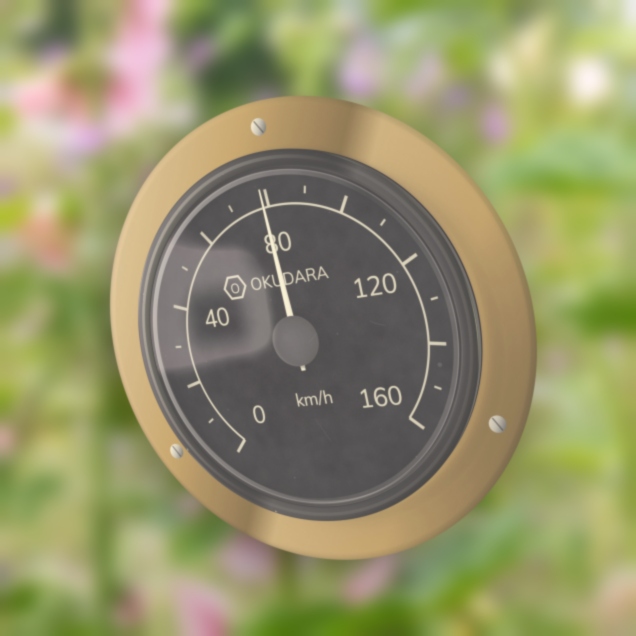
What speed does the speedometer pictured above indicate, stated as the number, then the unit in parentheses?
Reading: 80 (km/h)
